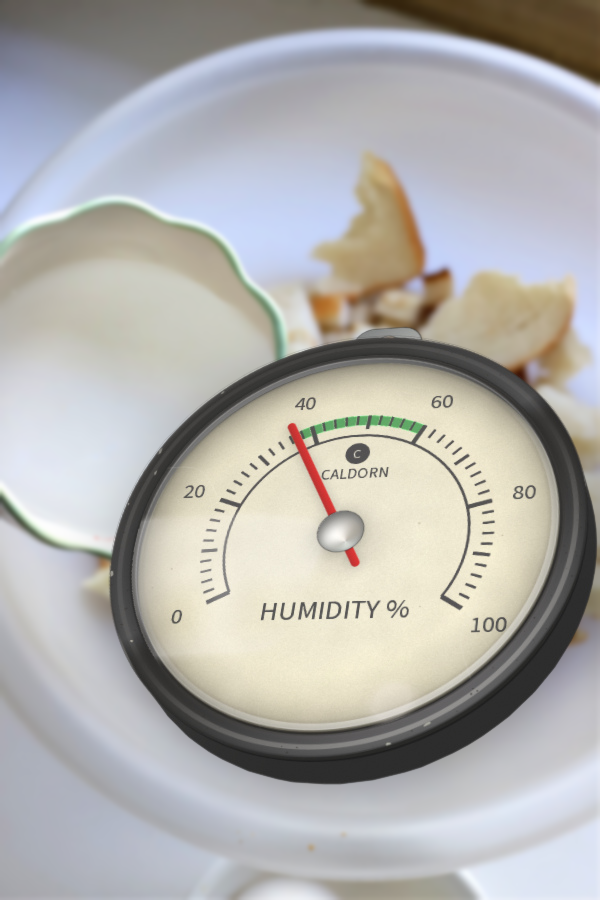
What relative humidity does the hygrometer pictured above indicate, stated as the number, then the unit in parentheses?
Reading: 37 (%)
